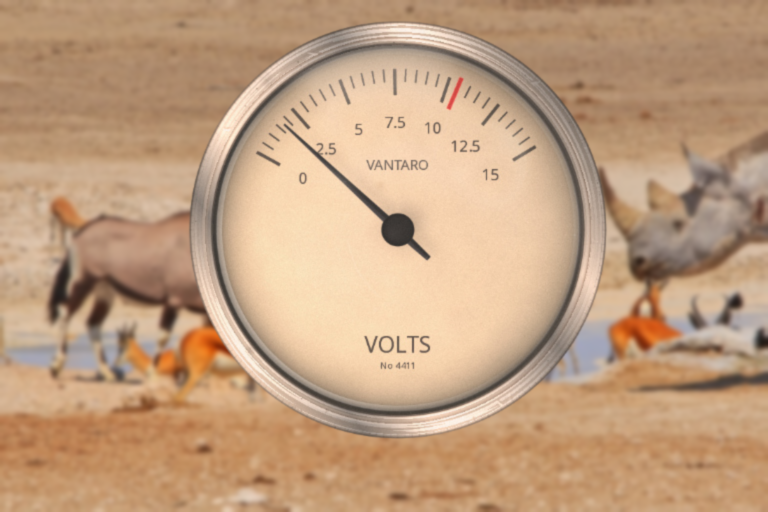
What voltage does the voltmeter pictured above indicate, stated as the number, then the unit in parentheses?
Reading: 1.75 (V)
